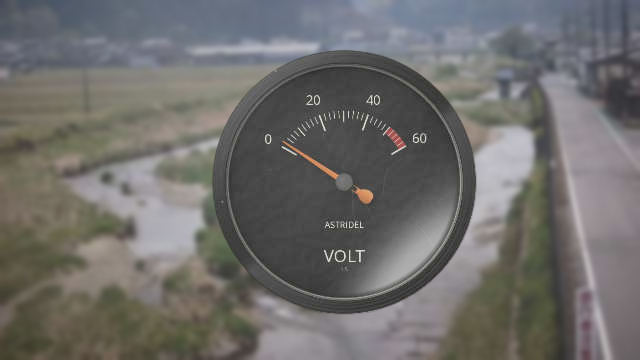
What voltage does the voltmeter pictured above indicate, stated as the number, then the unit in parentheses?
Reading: 2 (V)
